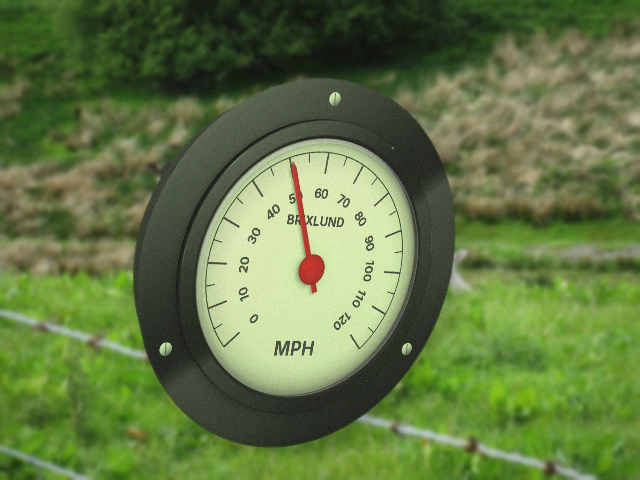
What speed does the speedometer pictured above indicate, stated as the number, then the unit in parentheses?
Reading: 50 (mph)
